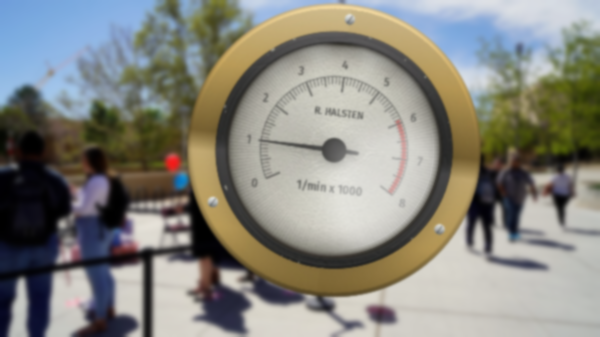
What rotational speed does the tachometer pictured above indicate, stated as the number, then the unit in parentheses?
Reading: 1000 (rpm)
